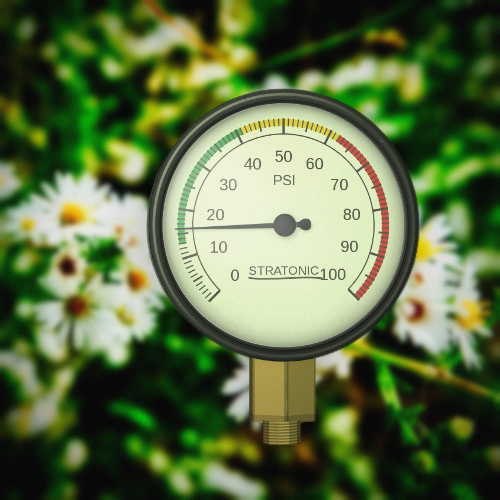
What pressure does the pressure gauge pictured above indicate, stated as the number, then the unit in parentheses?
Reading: 16 (psi)
